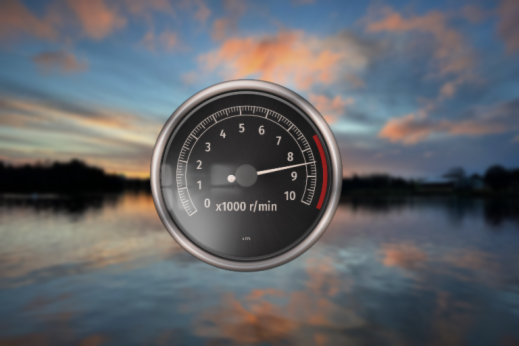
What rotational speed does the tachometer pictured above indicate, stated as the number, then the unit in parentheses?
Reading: 8500 (rpm)
